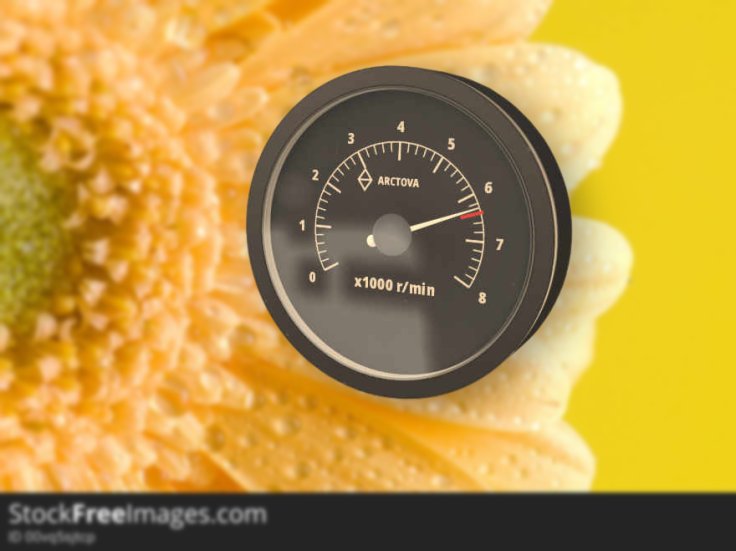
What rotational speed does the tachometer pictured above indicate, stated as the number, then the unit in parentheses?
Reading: 6300 (rpm)
